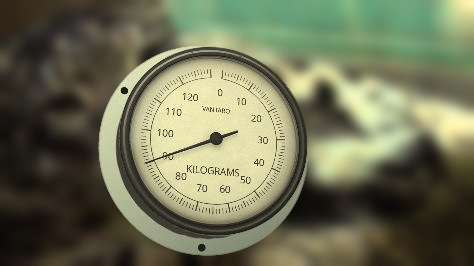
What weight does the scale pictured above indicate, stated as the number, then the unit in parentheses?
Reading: 90 (kg)
